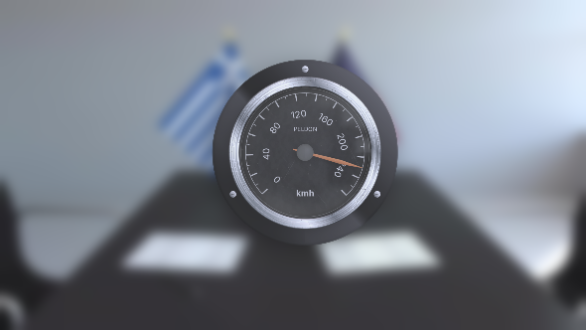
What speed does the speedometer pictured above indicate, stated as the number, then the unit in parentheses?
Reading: 230 (km/h)
